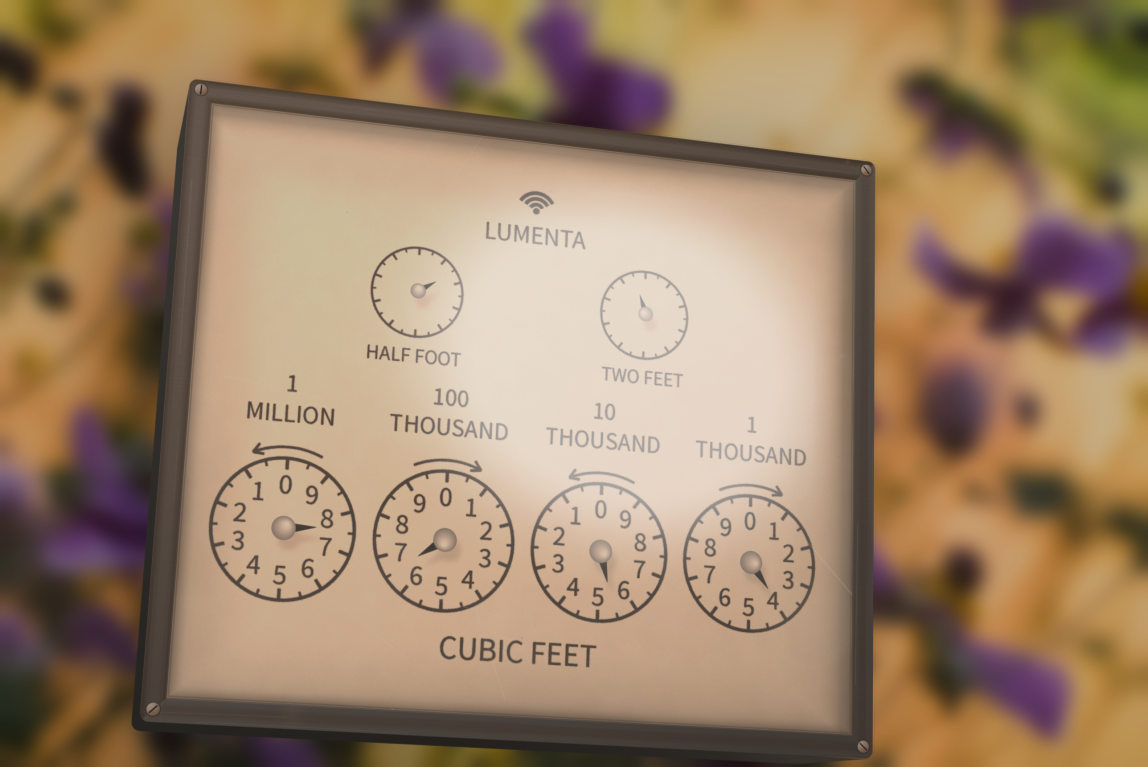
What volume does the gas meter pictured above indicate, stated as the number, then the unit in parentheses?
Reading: 765400 (ft³)
